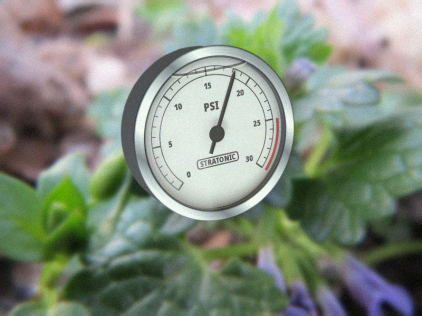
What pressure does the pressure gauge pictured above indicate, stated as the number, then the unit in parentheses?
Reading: 18 (psi)
